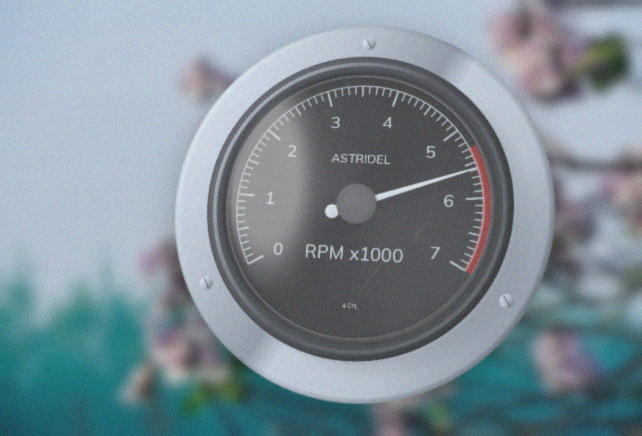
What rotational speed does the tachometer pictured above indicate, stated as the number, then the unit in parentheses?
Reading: 5600 (rpm)
